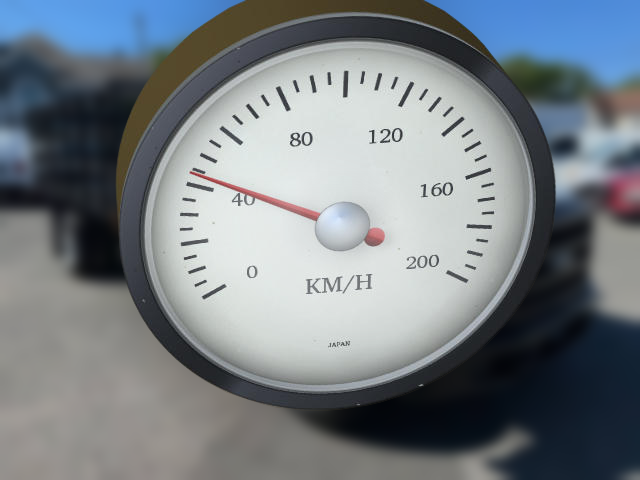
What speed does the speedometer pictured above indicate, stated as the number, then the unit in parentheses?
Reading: 45 (km/h)
